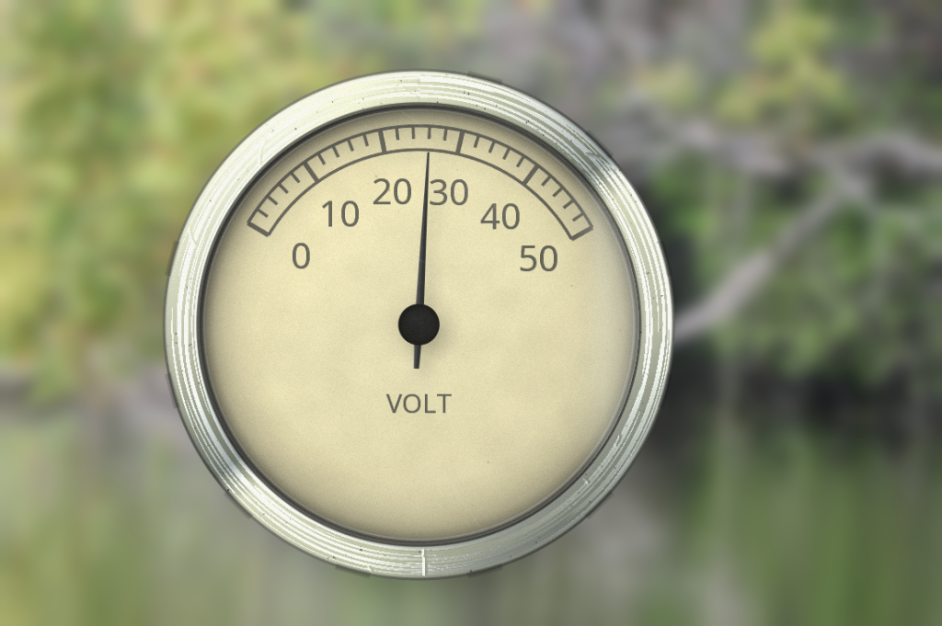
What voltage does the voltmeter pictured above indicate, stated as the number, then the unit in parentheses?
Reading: 26 (V)
